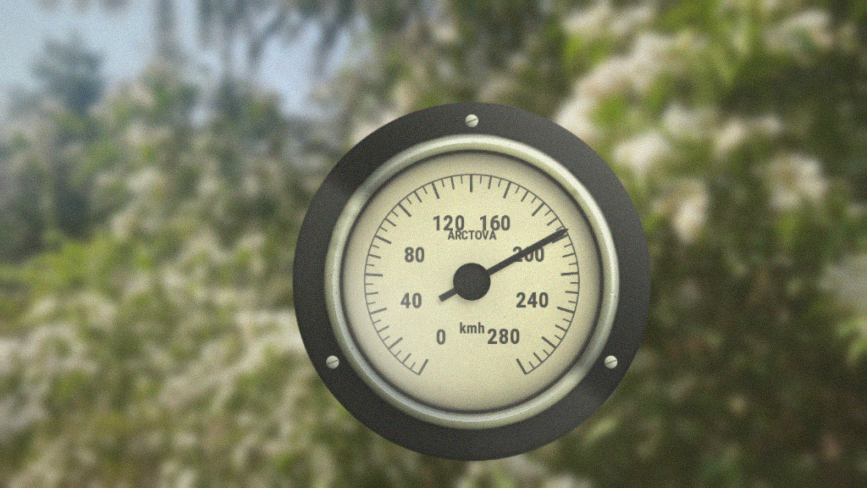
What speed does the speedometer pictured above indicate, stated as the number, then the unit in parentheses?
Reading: 197.5 (km/h)
